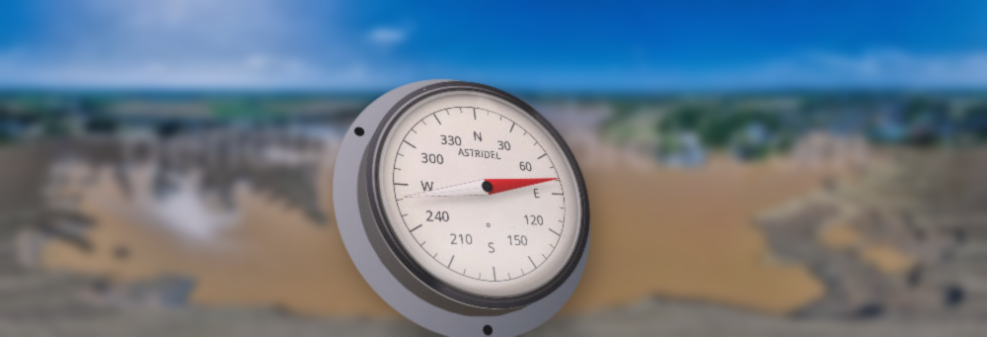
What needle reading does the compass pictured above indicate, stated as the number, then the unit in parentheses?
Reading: 80 (°)
